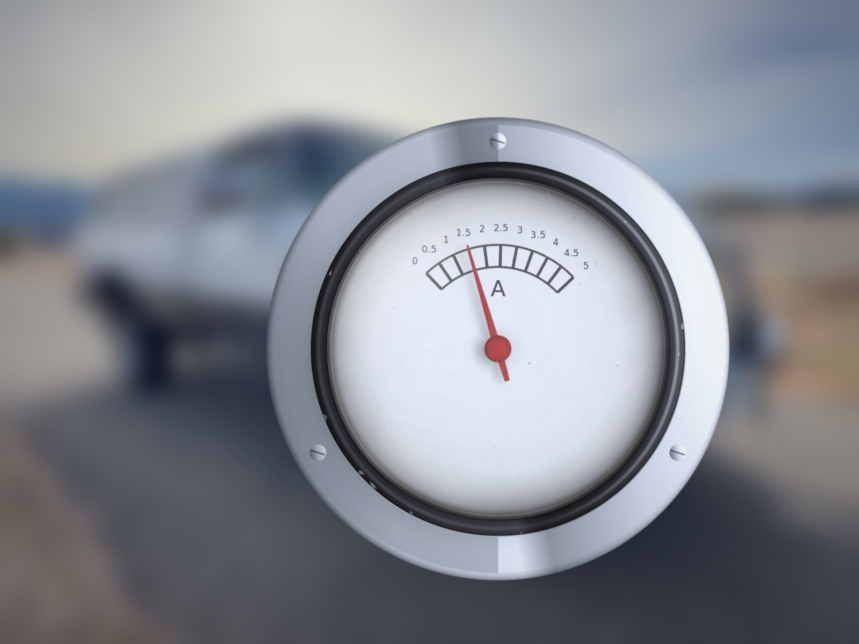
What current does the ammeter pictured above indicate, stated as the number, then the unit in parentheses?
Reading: 1.5 (A)
